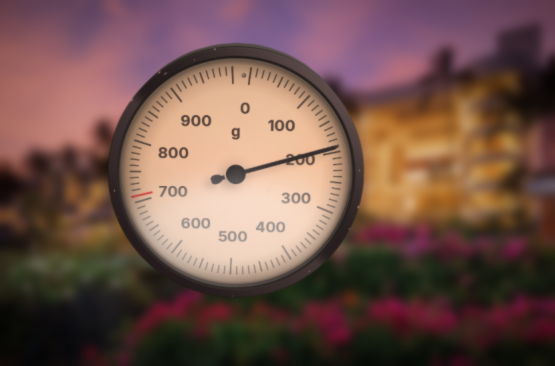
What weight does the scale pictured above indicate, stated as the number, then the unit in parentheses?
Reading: 190 (g)
